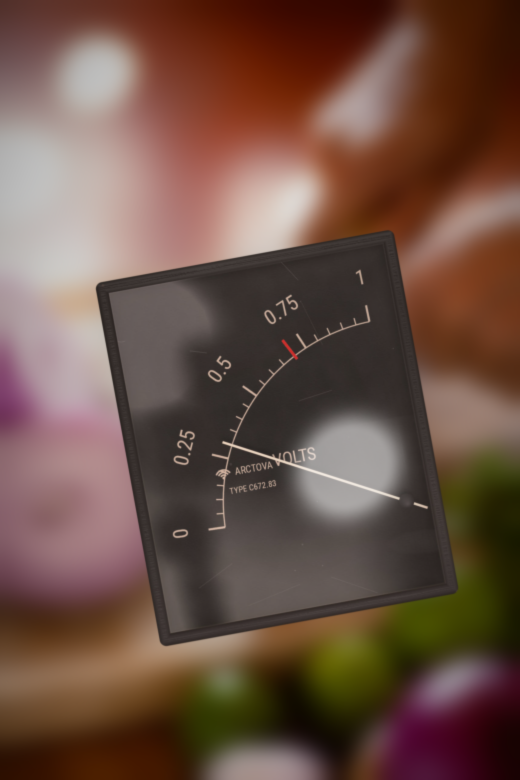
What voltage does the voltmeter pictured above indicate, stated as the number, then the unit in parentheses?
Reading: 0.3 (V)
